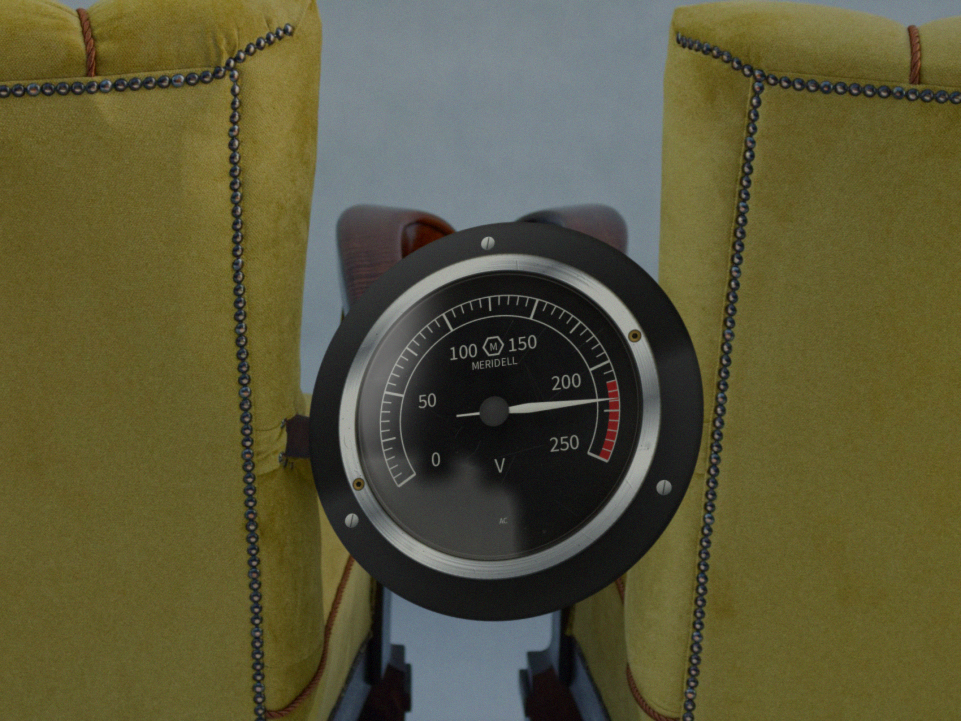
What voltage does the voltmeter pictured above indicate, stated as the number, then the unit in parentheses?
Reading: 220 (V)
